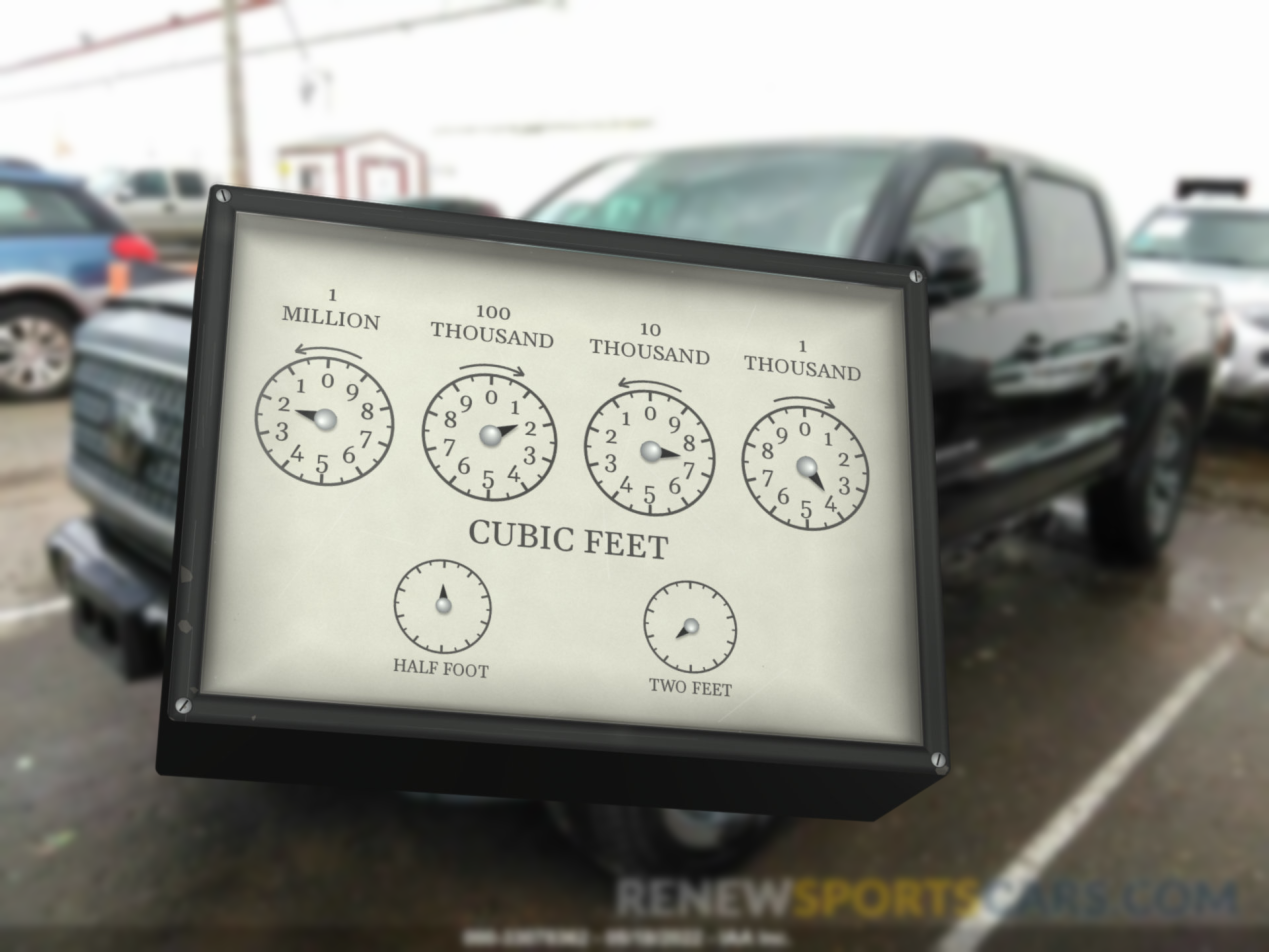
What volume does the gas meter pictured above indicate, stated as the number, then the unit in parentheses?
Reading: 217400 (ft³)
